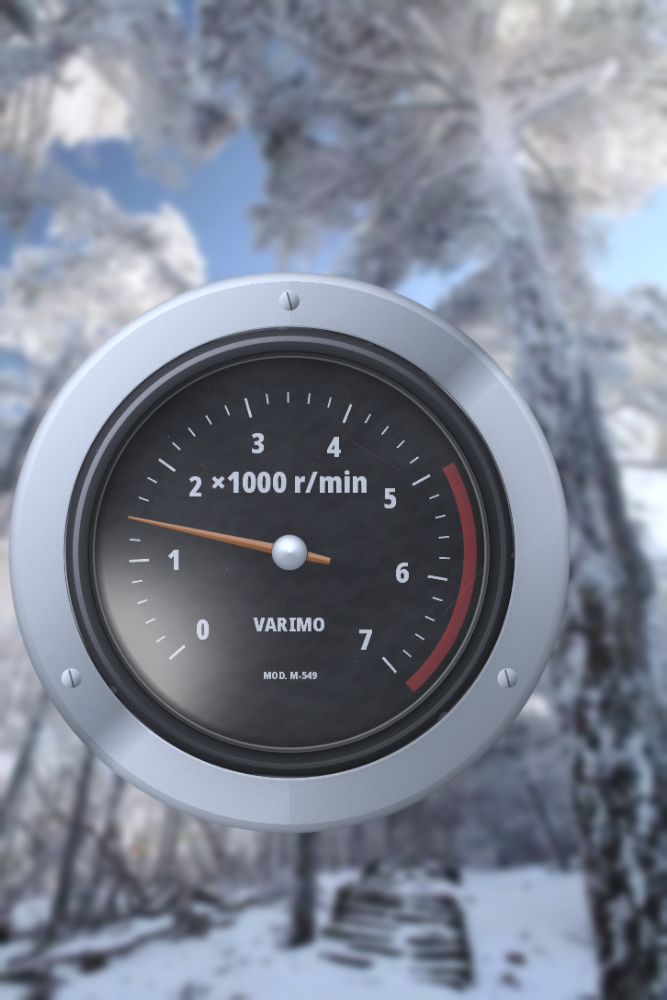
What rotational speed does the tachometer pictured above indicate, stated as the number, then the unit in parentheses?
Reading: 1400 (rpm)
